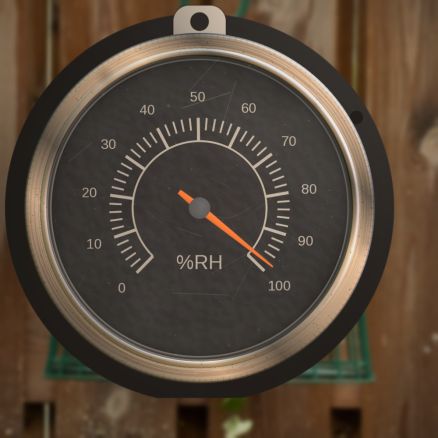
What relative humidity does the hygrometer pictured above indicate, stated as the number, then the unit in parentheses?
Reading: 98 (%)
